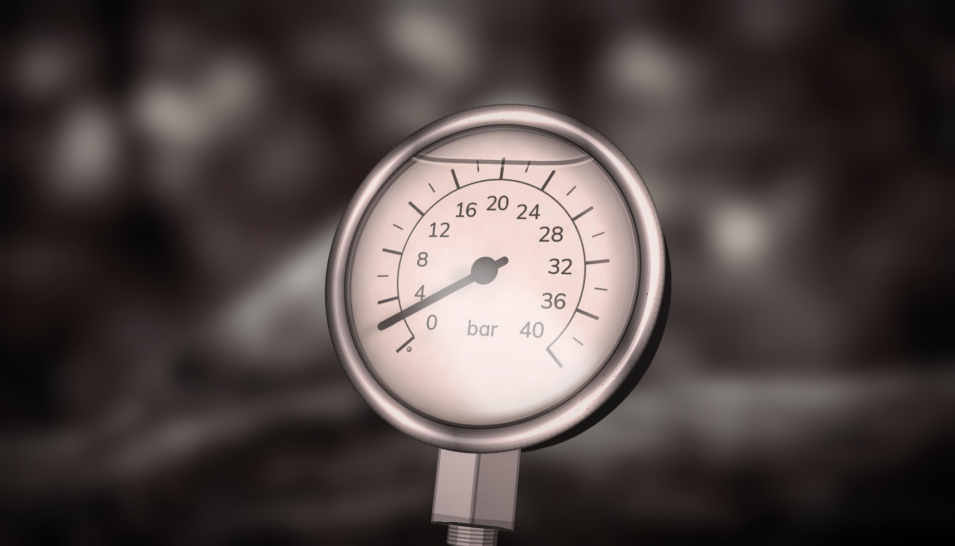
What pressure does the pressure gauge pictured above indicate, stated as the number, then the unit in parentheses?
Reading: 2 (bar)
